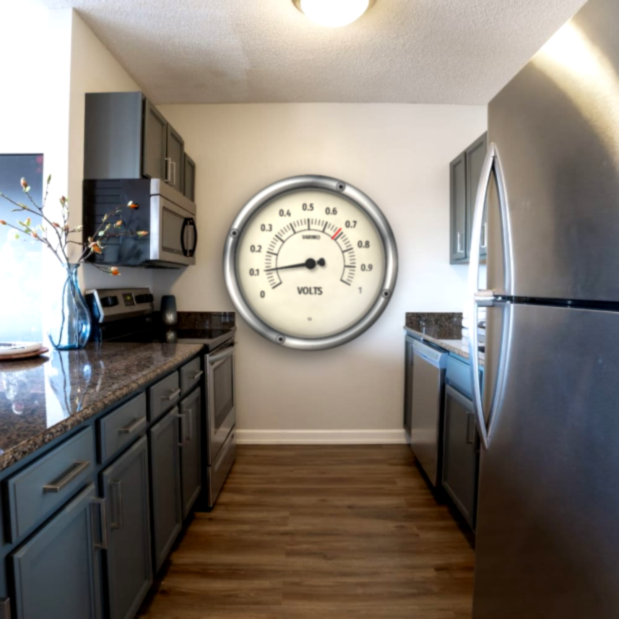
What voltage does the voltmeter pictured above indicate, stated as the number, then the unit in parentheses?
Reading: 0.1 (V)
